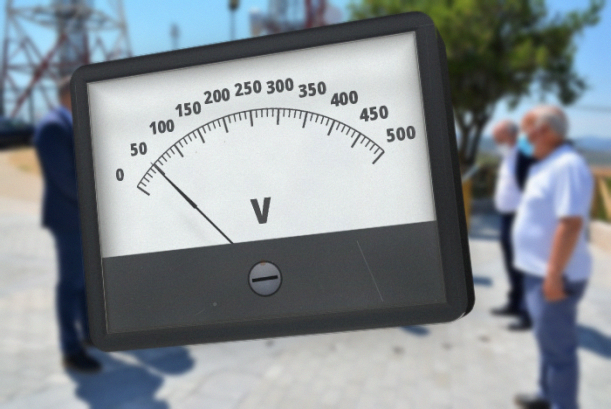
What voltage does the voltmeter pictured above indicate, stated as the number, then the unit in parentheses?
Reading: 50 (V)
